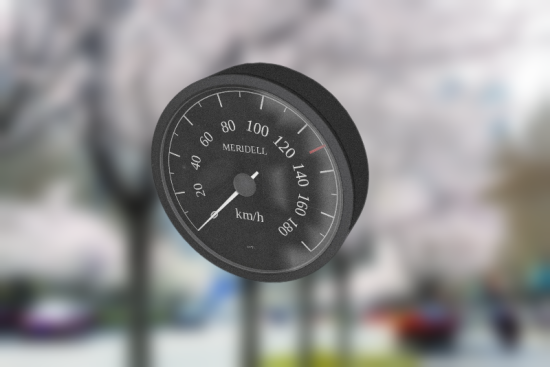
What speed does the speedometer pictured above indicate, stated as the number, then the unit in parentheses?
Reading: 0 (km/h)
